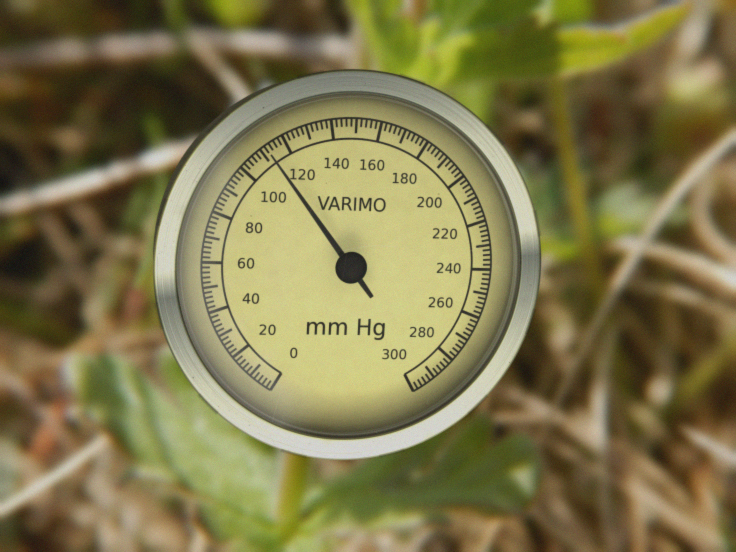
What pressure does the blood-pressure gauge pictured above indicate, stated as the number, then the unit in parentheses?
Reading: 112 (mmHg)
